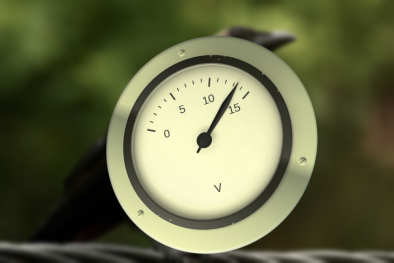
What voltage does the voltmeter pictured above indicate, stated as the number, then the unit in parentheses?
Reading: 13.5 (V)
